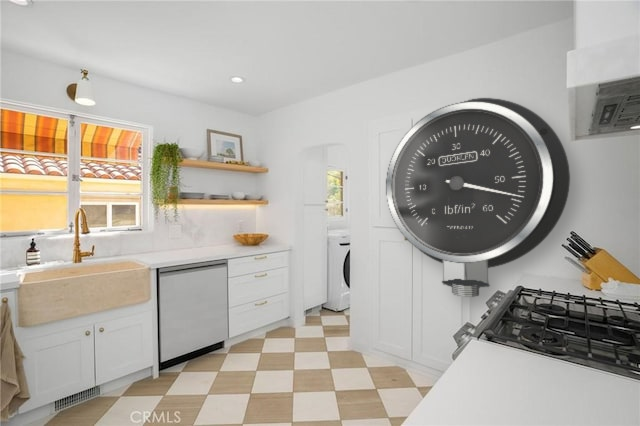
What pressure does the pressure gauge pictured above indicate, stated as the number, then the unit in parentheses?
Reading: 54 (psi)
